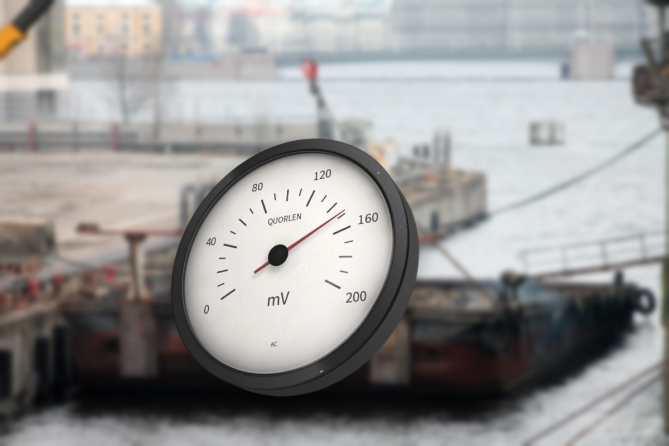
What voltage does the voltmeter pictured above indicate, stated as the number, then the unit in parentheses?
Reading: 150 (mV)
